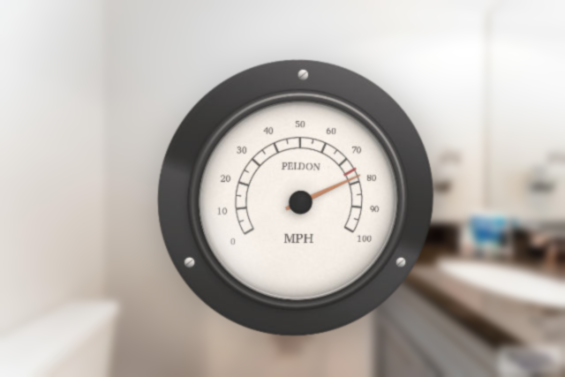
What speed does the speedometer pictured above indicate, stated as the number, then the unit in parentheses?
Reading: 77.5 (mph)
